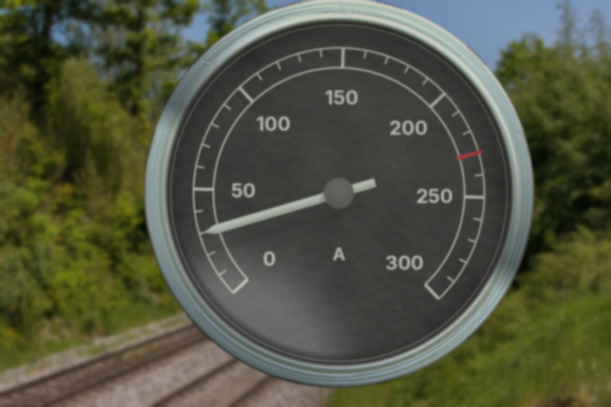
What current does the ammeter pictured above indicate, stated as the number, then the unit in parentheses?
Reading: 30 (A)
